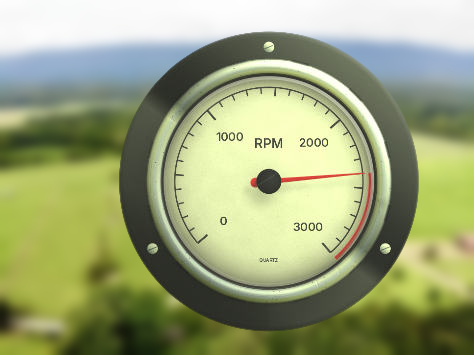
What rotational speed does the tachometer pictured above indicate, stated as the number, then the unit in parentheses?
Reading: 2400 (rpm)
